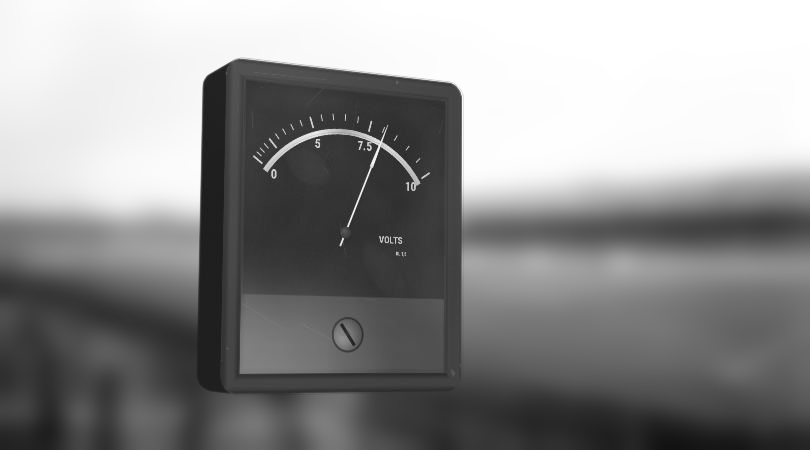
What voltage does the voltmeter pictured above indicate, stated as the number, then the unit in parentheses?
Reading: 8 (V)
